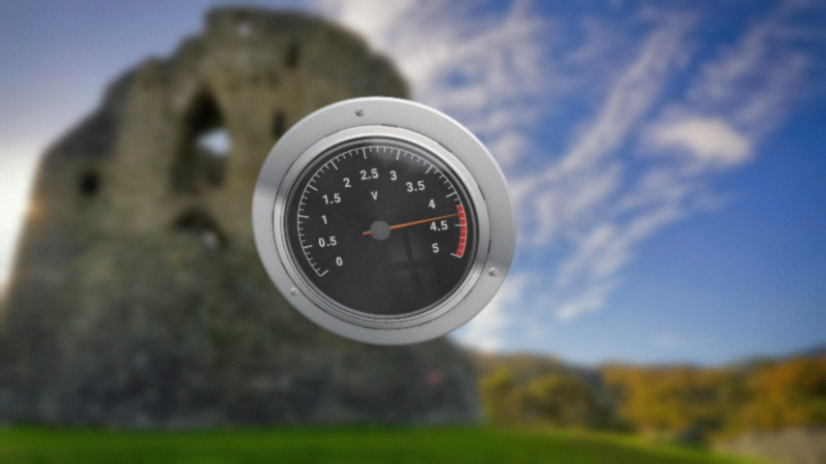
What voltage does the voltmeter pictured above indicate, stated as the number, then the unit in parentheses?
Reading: 4.3 (V)
